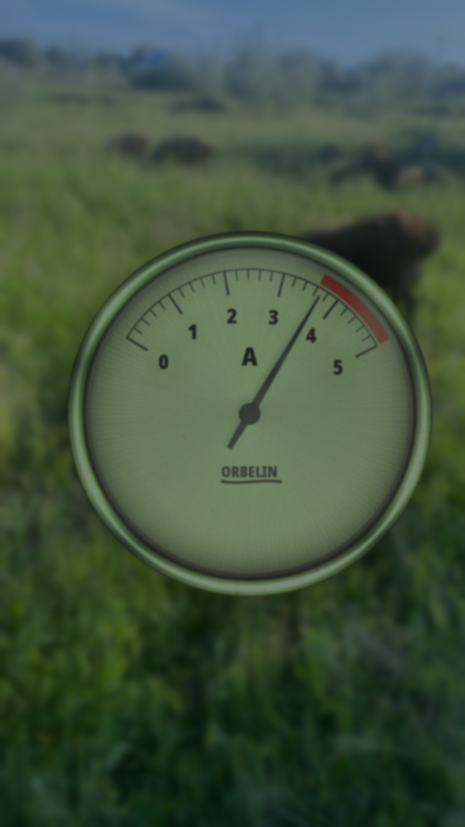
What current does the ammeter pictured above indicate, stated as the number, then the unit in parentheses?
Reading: 3.7 (A)
